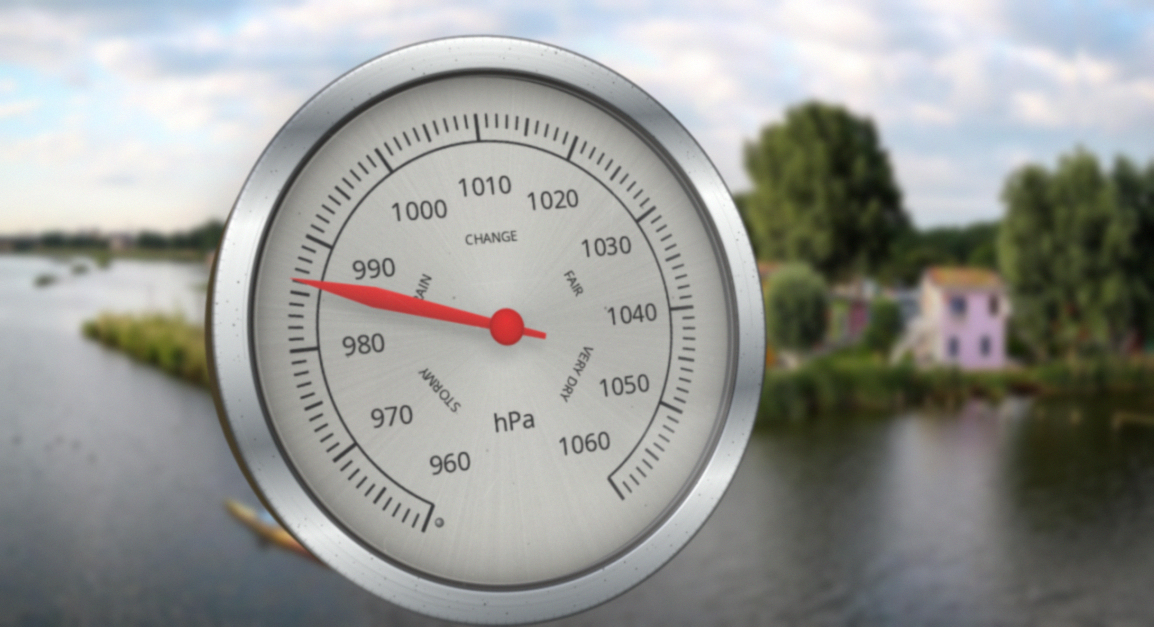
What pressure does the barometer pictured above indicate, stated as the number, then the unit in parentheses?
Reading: 986 (hPa)
